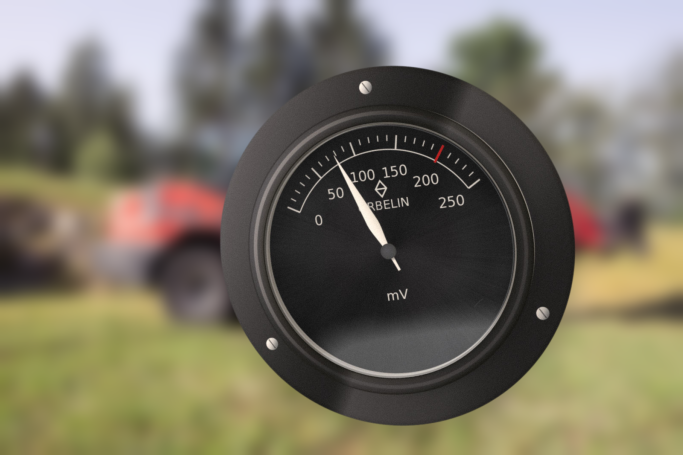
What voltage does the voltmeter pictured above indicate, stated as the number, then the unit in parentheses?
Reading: 80 (mV)
